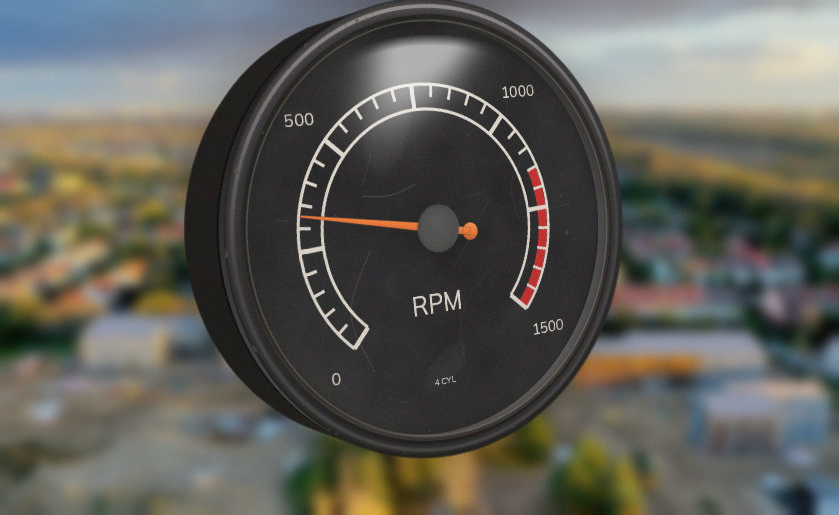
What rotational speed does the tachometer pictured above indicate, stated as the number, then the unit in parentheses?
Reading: 325 (rpm)
